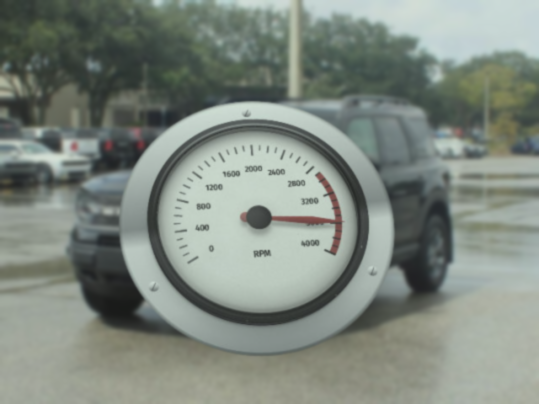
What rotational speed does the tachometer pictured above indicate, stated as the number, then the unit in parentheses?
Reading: 3600 (rpm)
